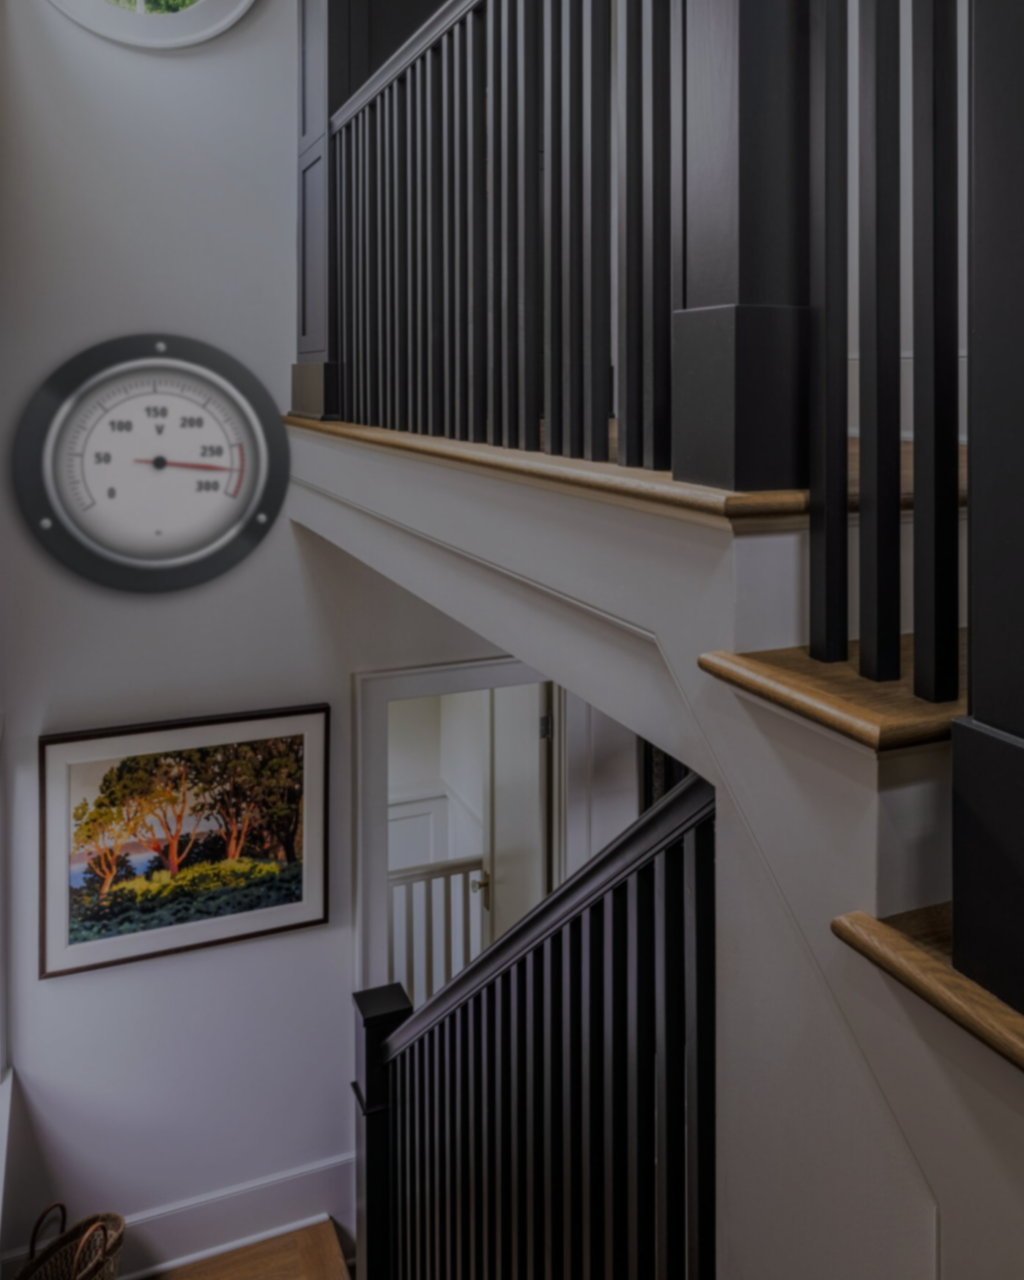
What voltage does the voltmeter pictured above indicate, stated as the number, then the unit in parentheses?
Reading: 275 (V)
